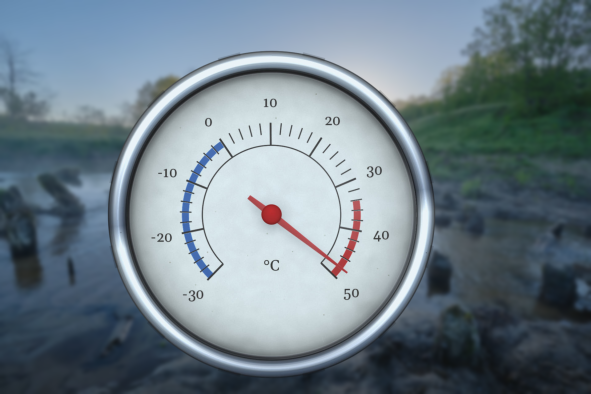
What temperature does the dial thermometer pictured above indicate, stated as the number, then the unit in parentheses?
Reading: 48 (°C)
